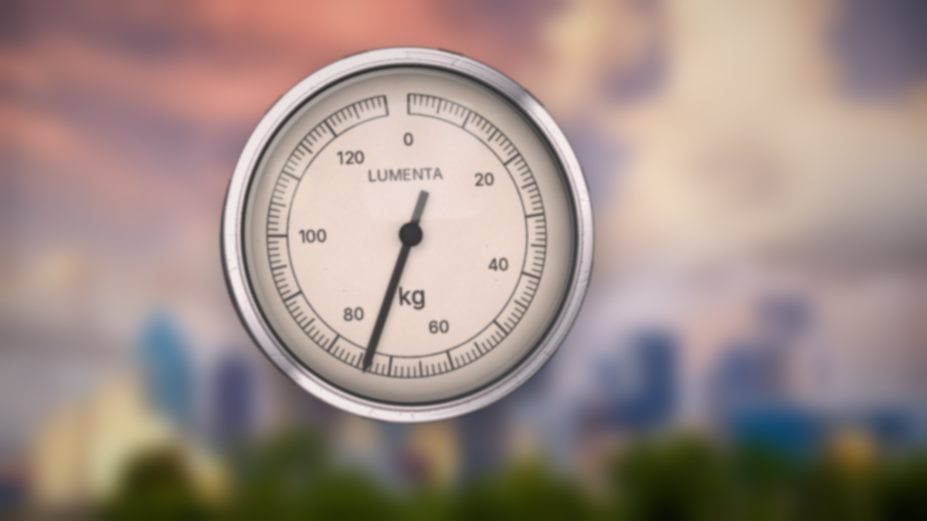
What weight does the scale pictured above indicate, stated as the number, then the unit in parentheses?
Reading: 74 (kg)
